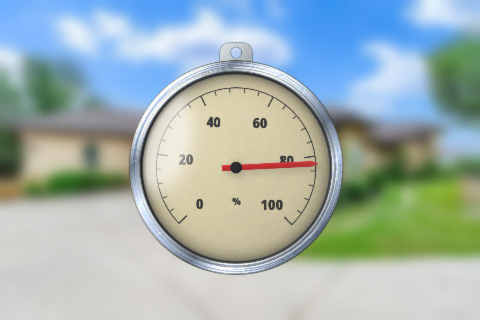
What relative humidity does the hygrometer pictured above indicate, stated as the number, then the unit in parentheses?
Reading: 82 (%)
